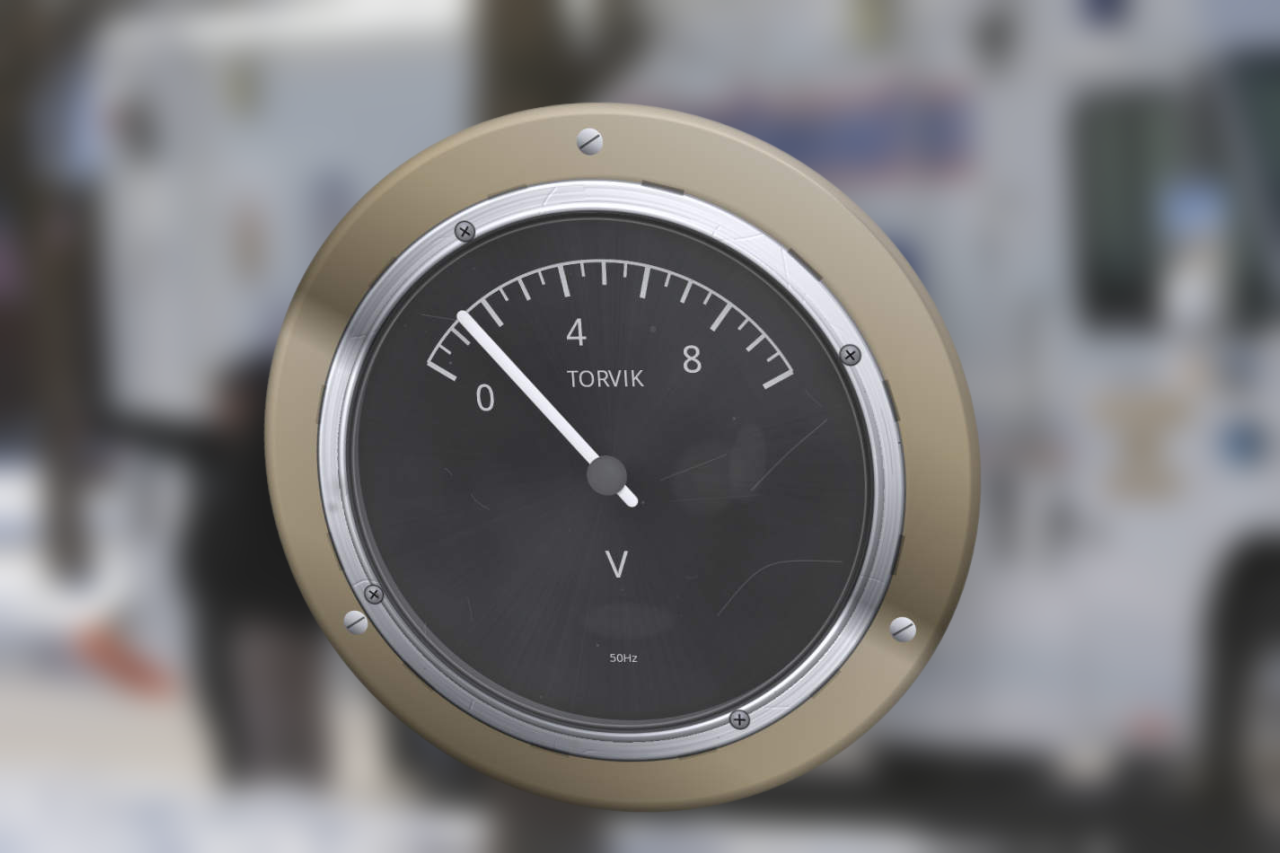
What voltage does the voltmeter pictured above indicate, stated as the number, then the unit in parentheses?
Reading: 1.5 (V)
